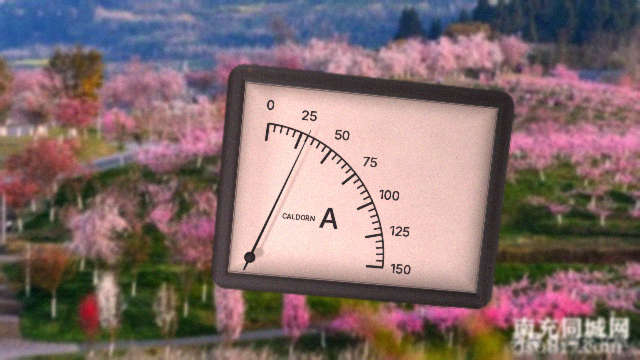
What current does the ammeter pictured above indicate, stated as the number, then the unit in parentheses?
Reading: 30 (A)
